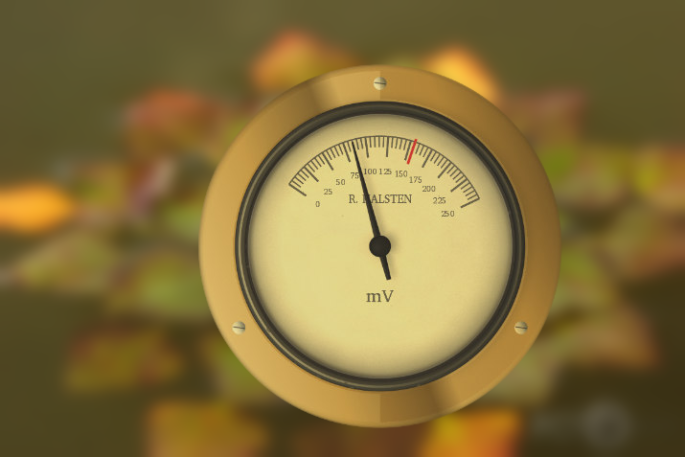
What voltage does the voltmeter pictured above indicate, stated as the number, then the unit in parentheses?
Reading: 85 (mV)
